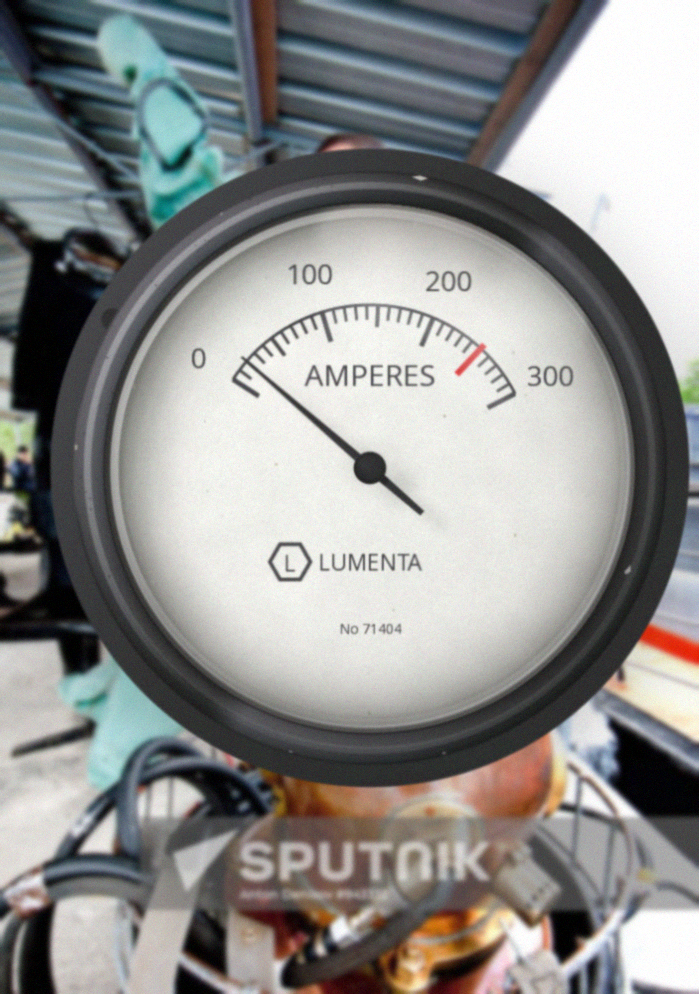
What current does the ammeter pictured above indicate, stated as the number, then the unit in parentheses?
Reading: 20 (A)
